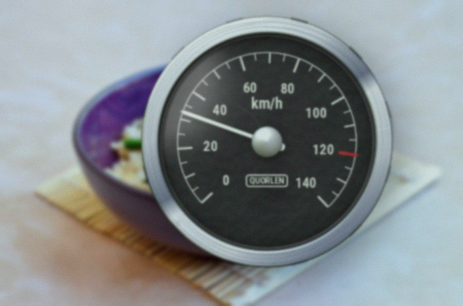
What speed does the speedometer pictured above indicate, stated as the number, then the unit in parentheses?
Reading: 32.5 (km/h)
